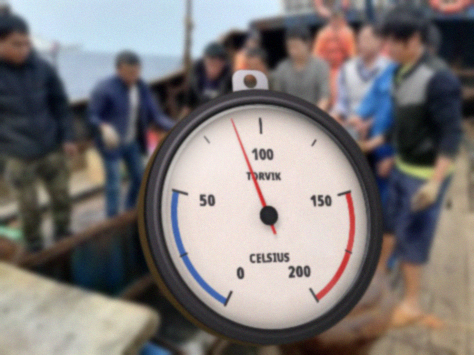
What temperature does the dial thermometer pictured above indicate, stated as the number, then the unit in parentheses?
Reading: 87.5 (°C)
